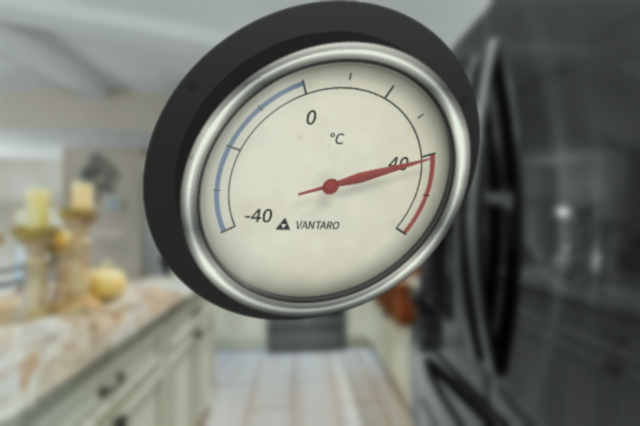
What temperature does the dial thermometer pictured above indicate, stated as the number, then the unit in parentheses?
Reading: 40 (°C)
